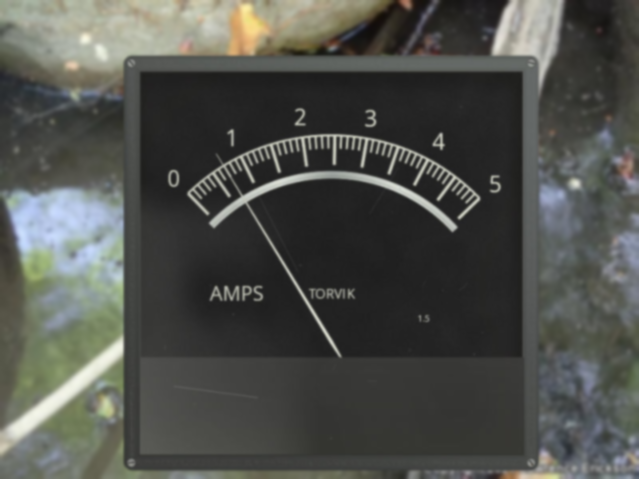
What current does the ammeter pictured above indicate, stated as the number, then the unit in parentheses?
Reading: 0.7 (A)
